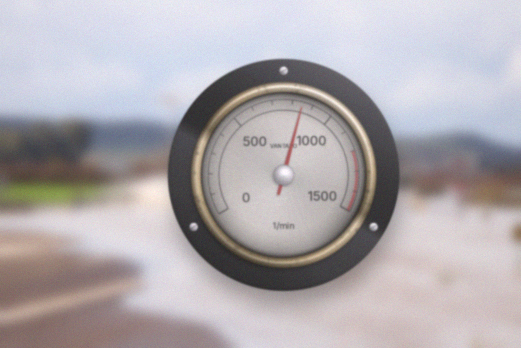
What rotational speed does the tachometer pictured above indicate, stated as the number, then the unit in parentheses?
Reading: 850 (rpm)
